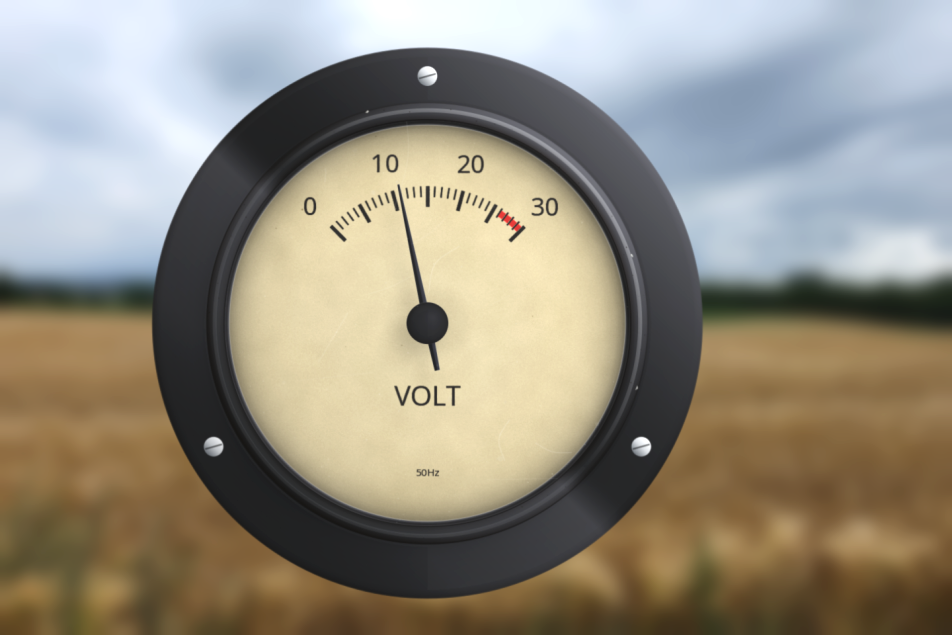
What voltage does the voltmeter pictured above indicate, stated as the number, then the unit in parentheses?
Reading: 11 (V)
